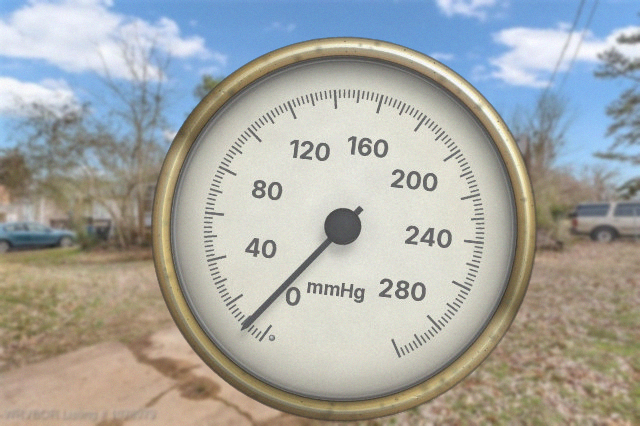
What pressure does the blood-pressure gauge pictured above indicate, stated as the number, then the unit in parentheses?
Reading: 8 (mmHg)
